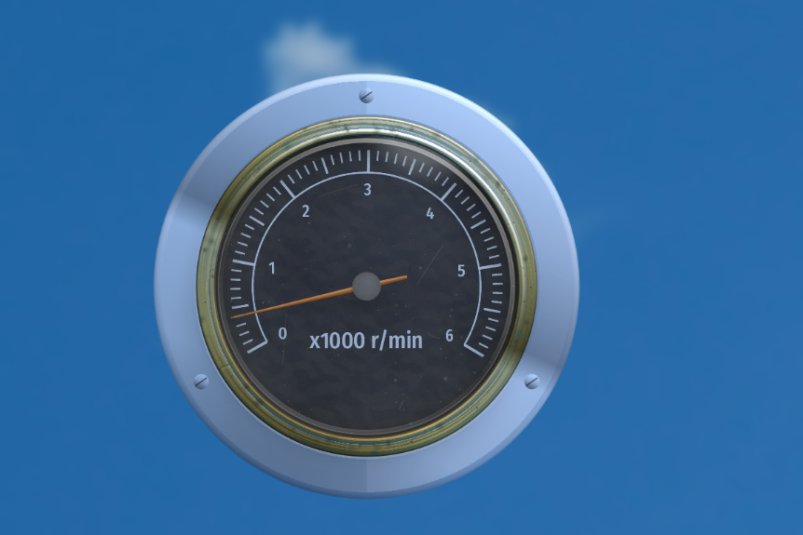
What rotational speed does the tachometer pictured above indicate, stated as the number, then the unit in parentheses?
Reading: 400 (rpm)
